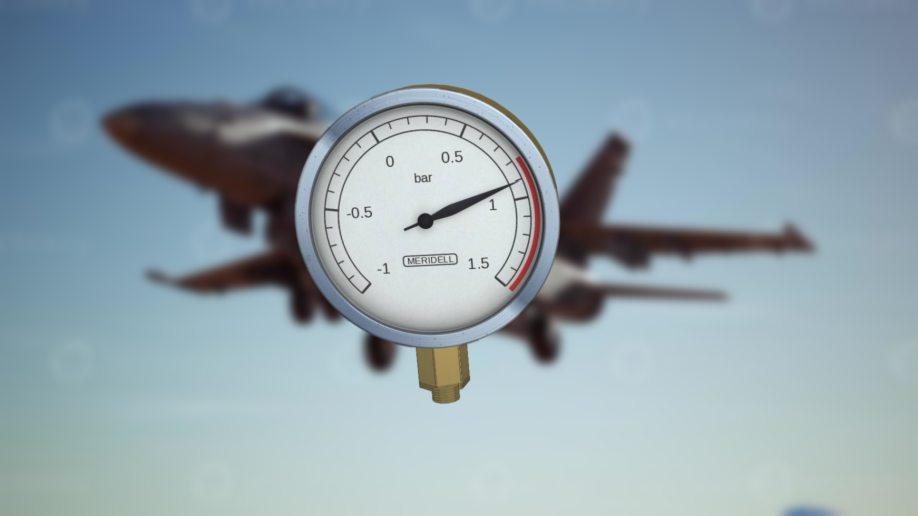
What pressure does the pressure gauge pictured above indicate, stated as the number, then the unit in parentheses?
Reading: 0.9 (bar)
